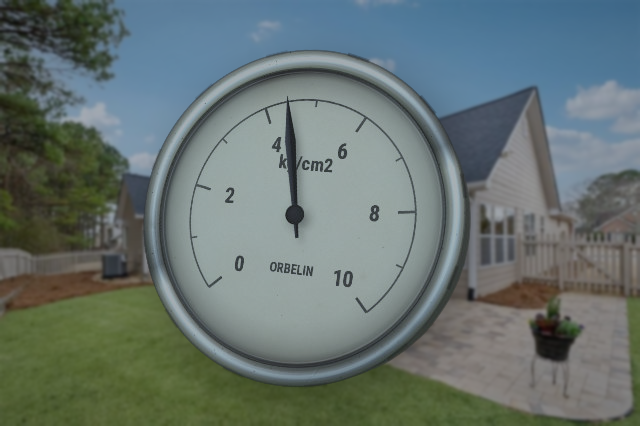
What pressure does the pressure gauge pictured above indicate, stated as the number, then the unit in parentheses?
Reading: 4.5 (kg/cm²)
